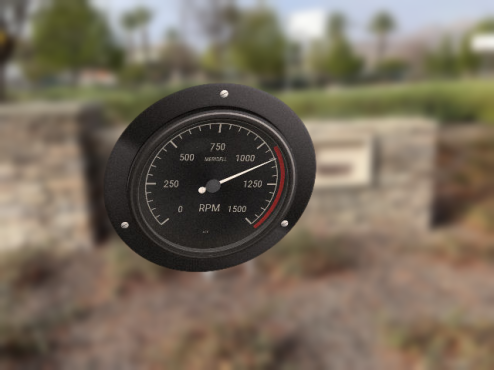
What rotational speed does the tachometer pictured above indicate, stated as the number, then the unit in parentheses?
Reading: 1100 (rpm)
